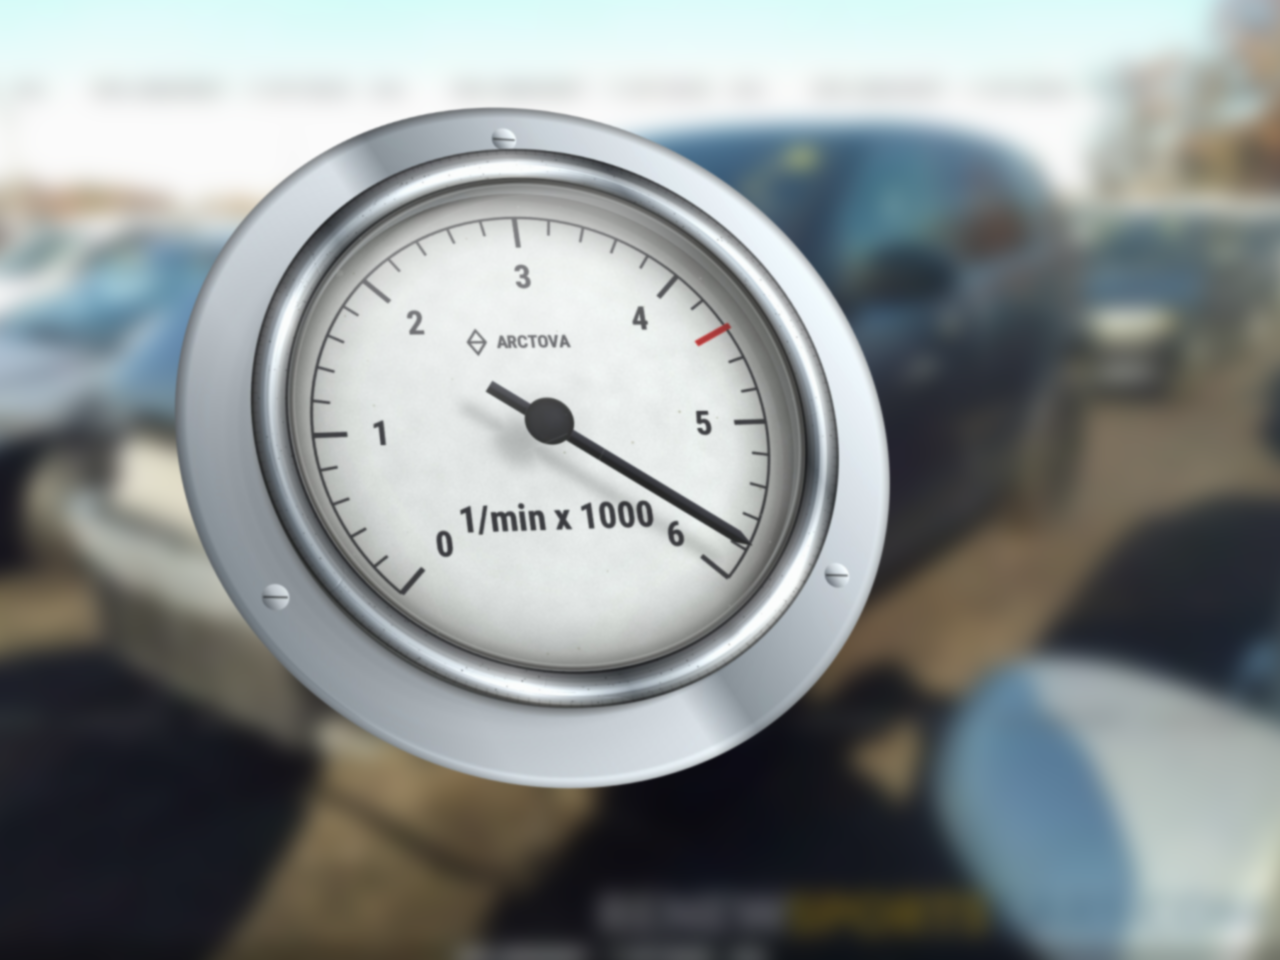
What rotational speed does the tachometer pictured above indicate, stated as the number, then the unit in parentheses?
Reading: 5800 (rpm)
